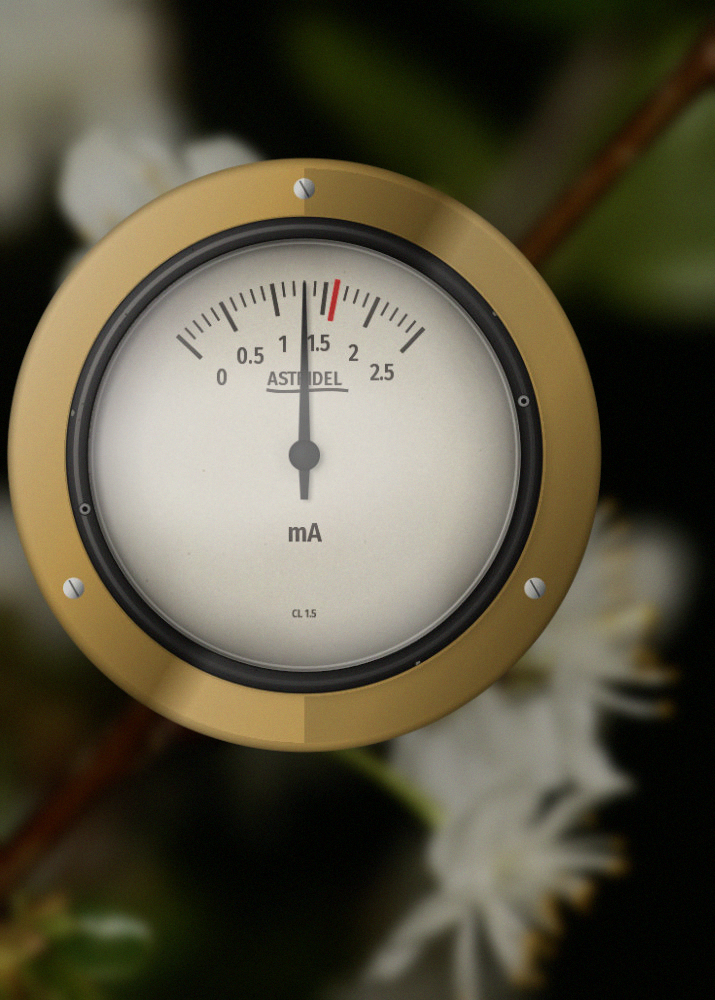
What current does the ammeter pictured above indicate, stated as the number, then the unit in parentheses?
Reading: 1.3 (mA)
